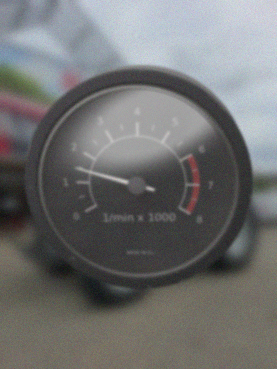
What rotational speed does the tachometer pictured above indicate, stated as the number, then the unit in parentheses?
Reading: 1500 (rpm)
